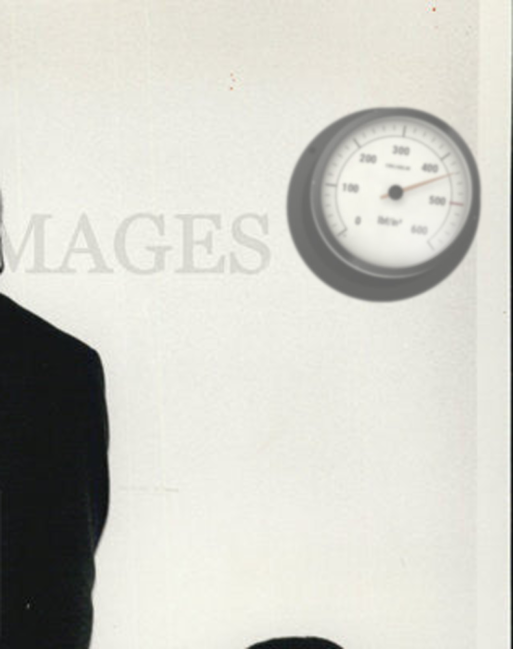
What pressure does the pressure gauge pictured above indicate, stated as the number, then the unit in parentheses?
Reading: 440 (psi)
